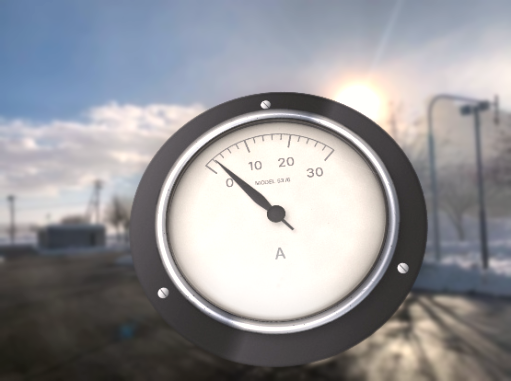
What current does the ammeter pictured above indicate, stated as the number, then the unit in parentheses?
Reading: 2 (A)
